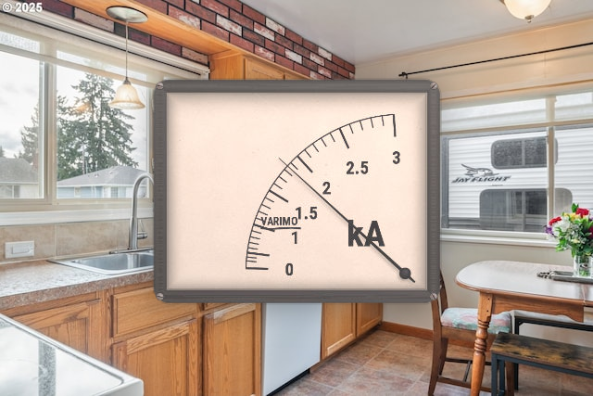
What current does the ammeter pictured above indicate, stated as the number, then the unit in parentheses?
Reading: 1.85 (kA)
